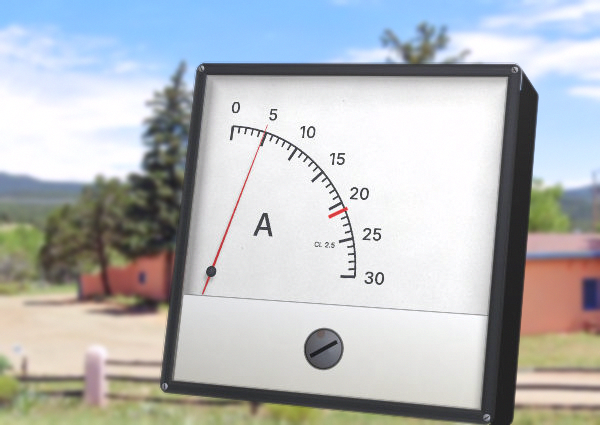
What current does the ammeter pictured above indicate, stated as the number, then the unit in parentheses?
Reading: 5 (A)
